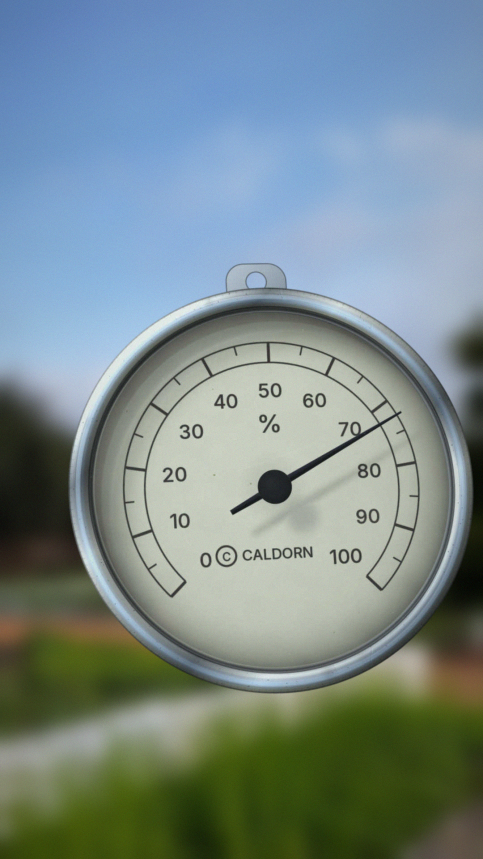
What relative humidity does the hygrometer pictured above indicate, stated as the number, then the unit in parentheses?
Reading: 72.5 (%)
